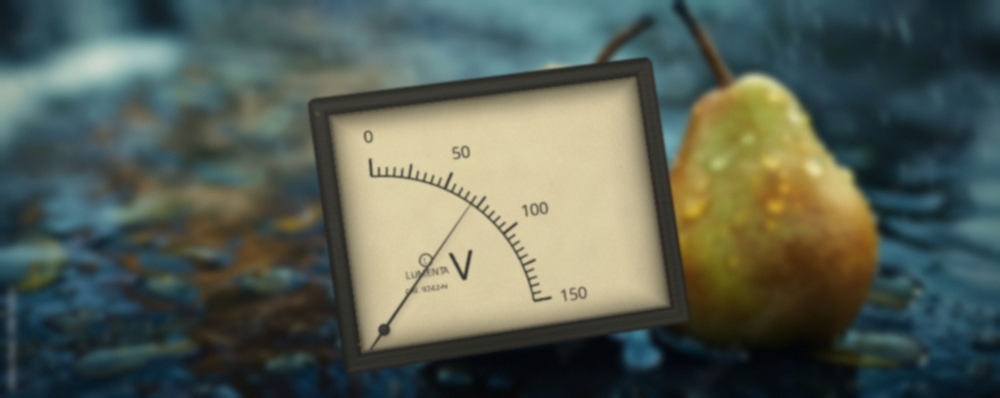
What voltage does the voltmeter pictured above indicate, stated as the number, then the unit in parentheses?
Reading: 70 (V)
